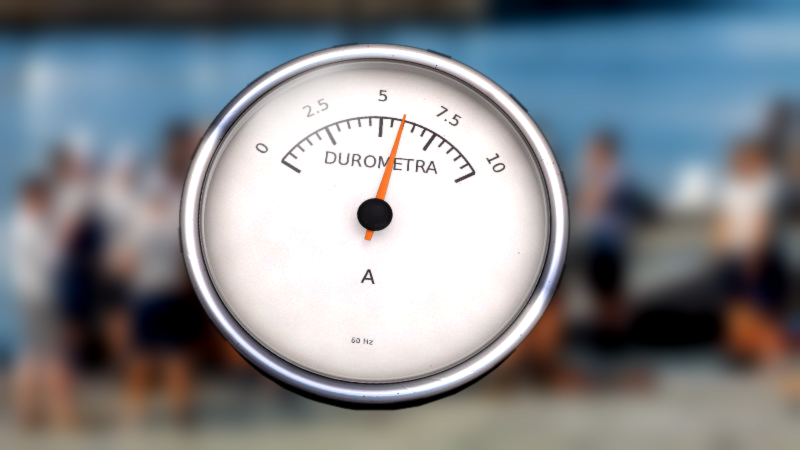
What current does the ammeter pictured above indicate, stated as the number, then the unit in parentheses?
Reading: 6 (A)
